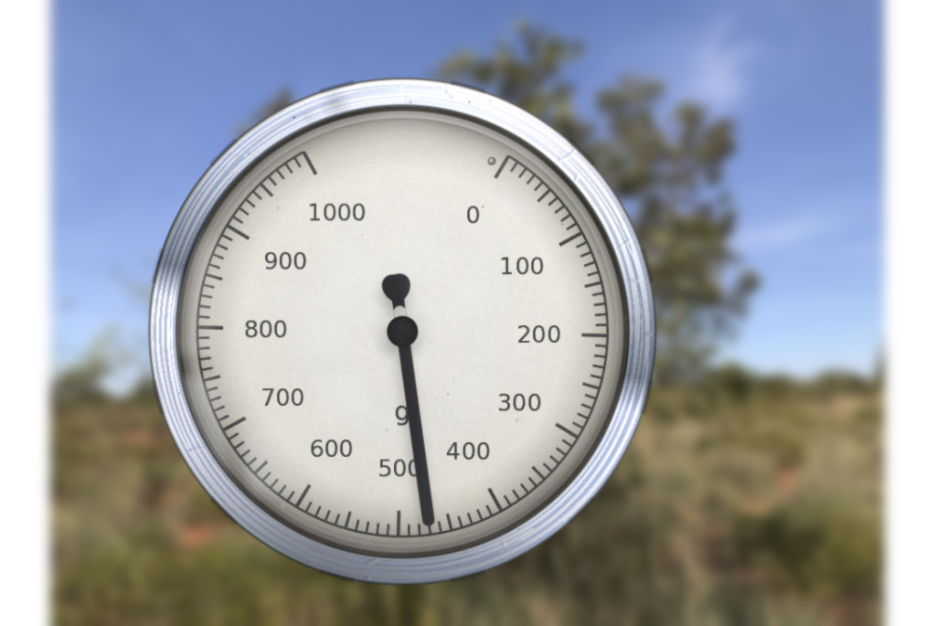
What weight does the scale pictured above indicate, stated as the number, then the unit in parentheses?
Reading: 470 (g)
